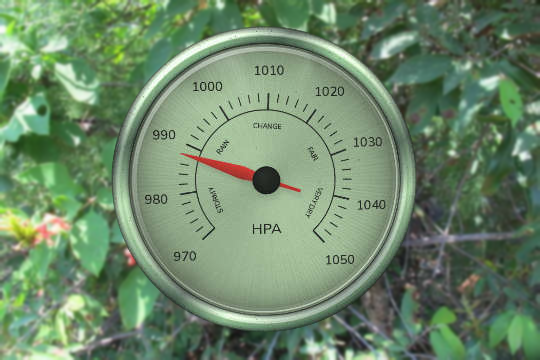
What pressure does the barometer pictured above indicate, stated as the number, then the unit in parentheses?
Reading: 988 (hPa)
